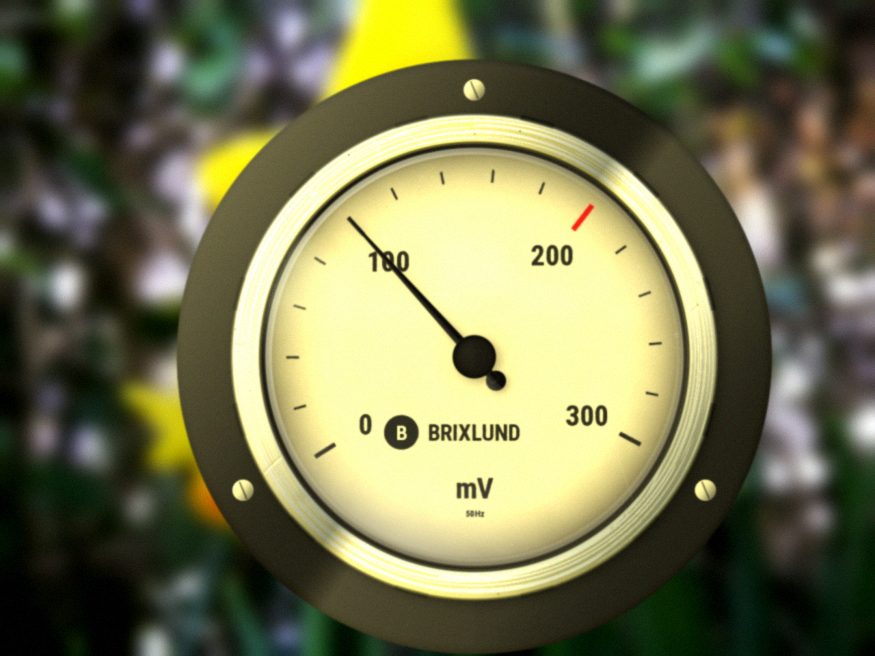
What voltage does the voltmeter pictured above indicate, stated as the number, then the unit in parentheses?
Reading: 100 (mV)
